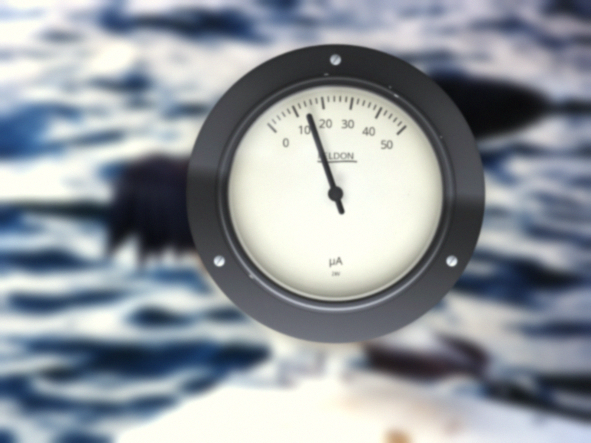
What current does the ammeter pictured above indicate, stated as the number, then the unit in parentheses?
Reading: 14 (µA)
